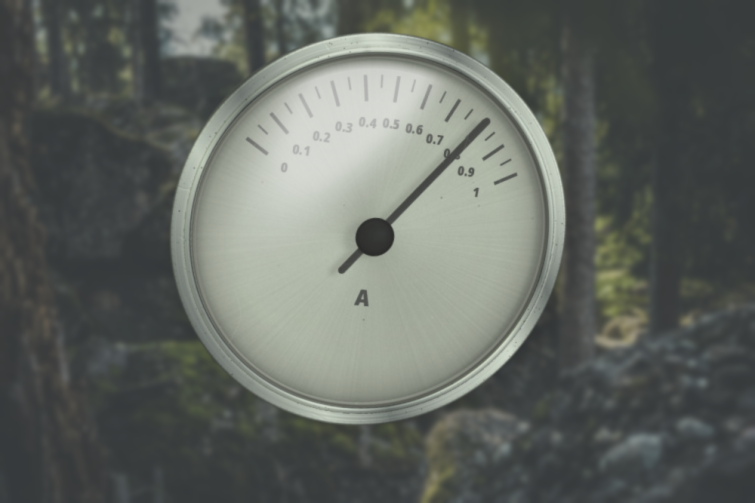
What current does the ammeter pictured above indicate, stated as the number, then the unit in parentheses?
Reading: 0.8 (A)
